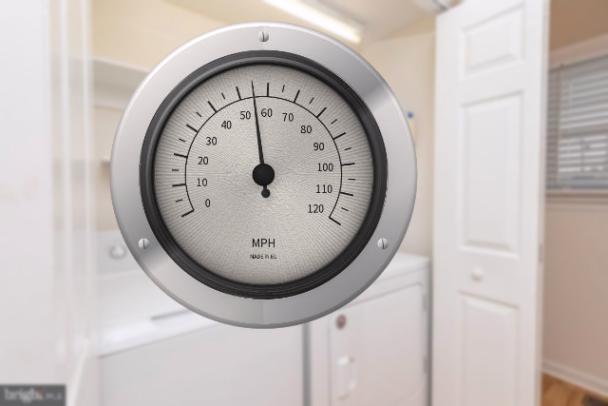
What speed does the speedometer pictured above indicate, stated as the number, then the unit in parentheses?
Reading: 55 (mph)
